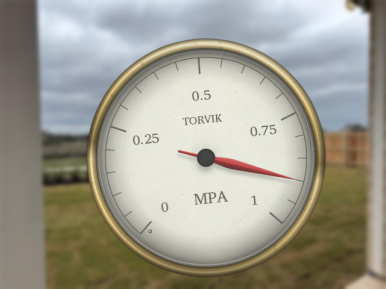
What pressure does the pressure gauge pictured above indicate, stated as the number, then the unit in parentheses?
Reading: 0.9 (MPa)
